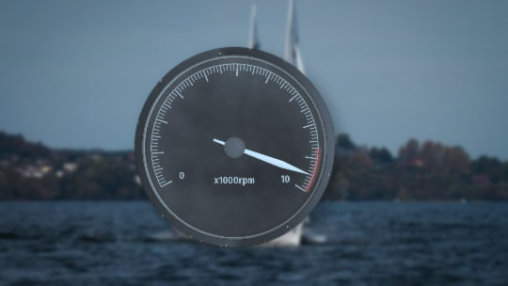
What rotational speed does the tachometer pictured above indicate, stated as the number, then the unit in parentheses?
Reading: 9500 (rpm)
